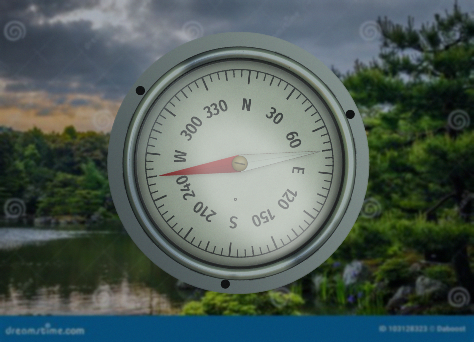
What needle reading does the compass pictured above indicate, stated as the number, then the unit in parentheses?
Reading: 255 (°)
